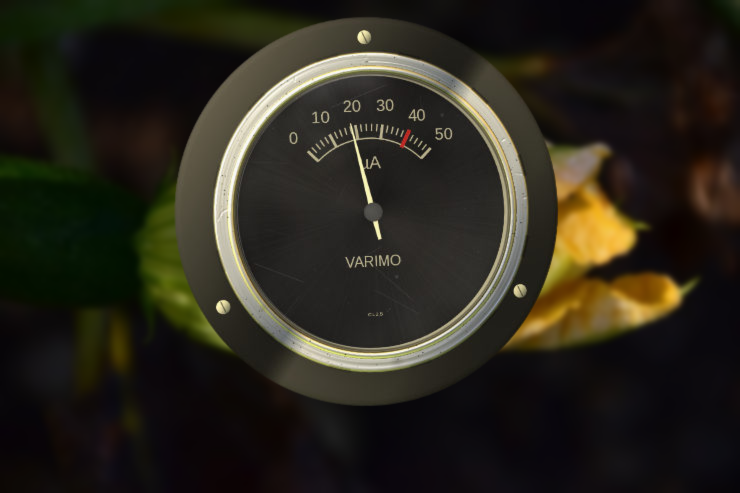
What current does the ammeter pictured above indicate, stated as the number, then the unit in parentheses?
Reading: 18 (µA)
